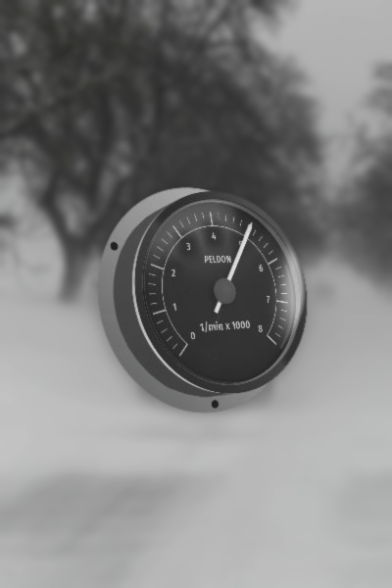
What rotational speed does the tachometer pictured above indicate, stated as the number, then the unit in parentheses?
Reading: 5000 (rpm)
